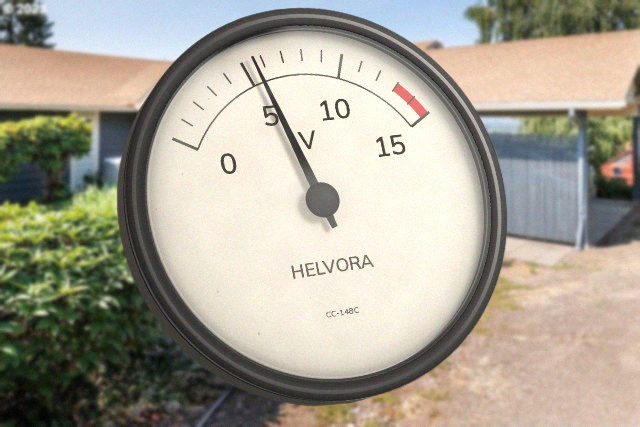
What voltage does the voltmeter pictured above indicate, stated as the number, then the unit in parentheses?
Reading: 5.5 (V)
